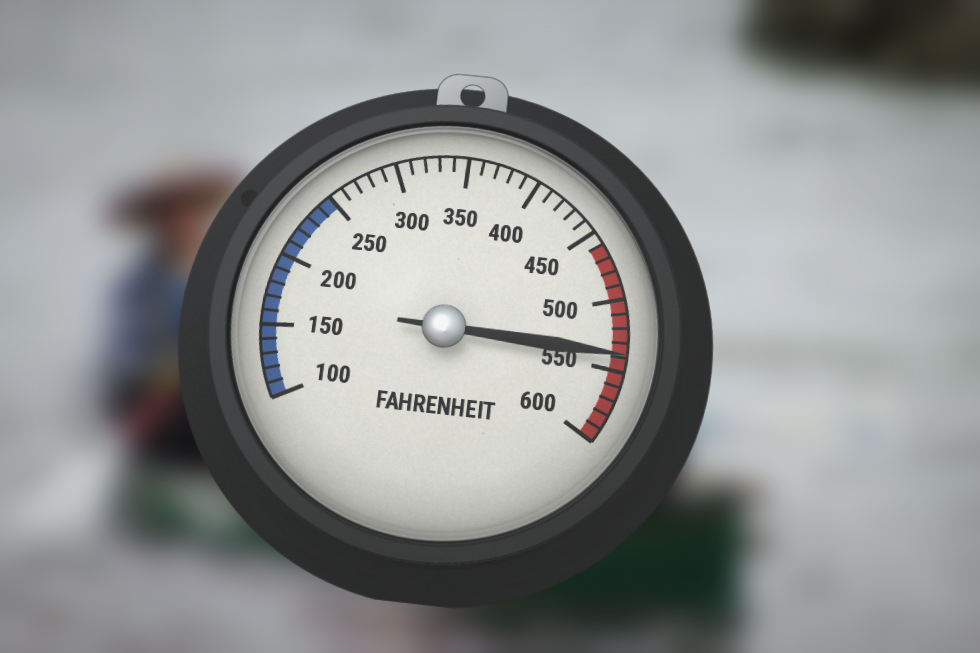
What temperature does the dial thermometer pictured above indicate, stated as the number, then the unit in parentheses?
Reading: 540 (°F)
